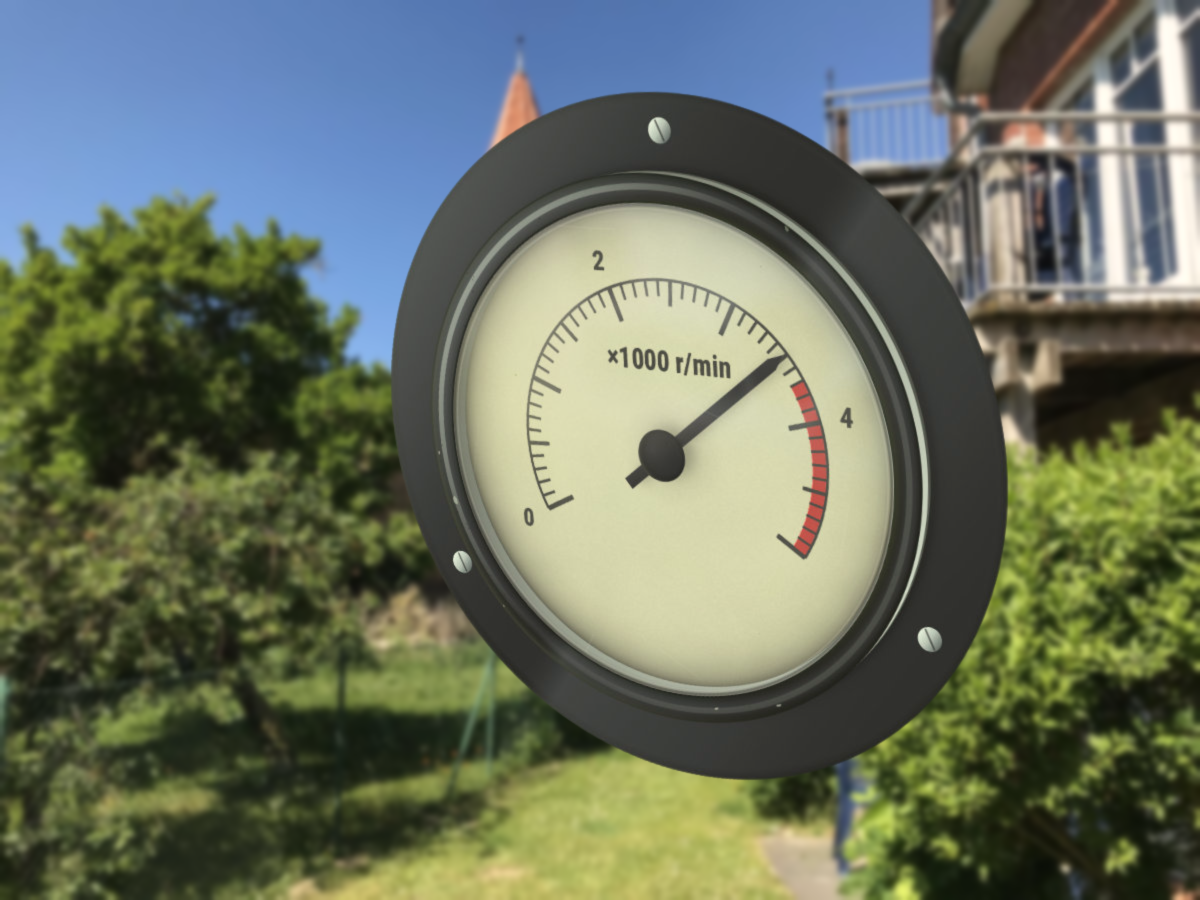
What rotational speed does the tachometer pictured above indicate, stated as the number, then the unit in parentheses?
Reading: 3500 (rpm)
